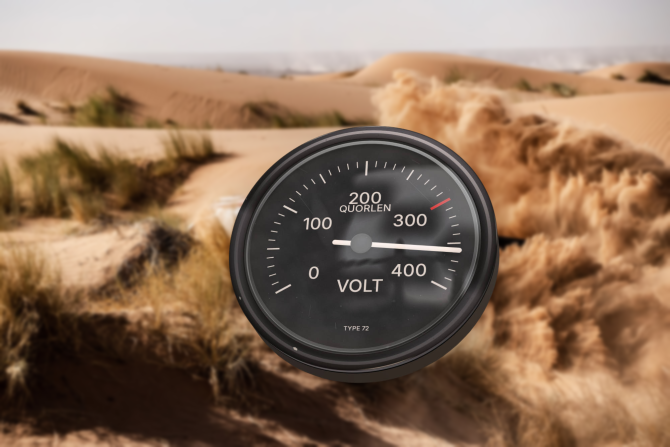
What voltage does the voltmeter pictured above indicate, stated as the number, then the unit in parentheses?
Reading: 360 (V)
